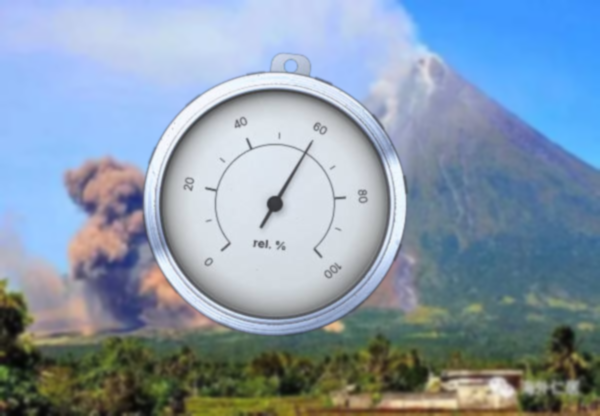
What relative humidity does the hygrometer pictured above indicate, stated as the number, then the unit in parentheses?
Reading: 60 (%)
